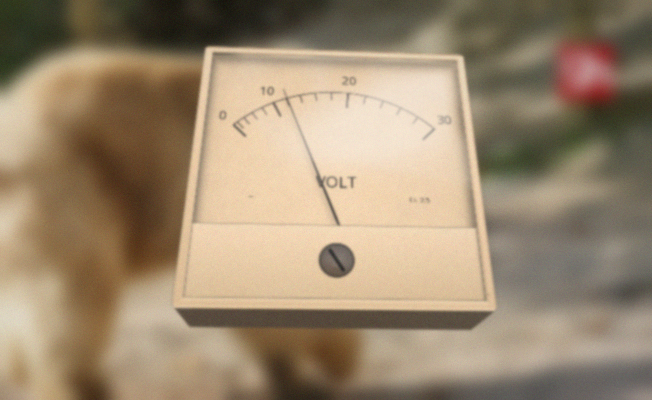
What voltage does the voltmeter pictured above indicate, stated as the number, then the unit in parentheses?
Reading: 12 (V)
